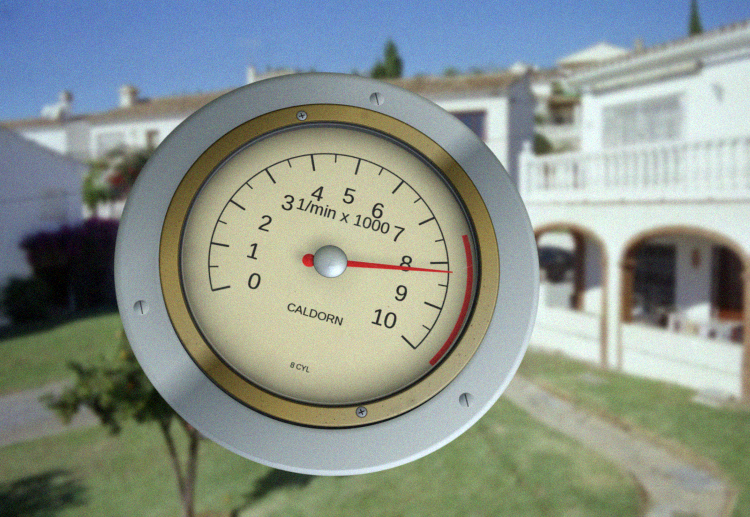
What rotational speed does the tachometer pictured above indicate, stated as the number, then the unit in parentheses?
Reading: 8250 (rpm)
